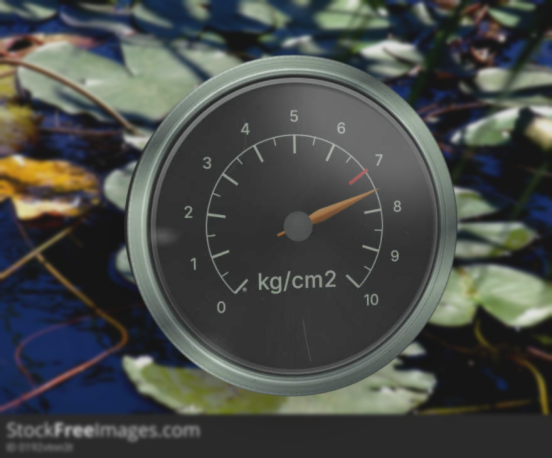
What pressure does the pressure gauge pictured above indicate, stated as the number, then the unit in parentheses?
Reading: 7.5 (kg/cm²)
